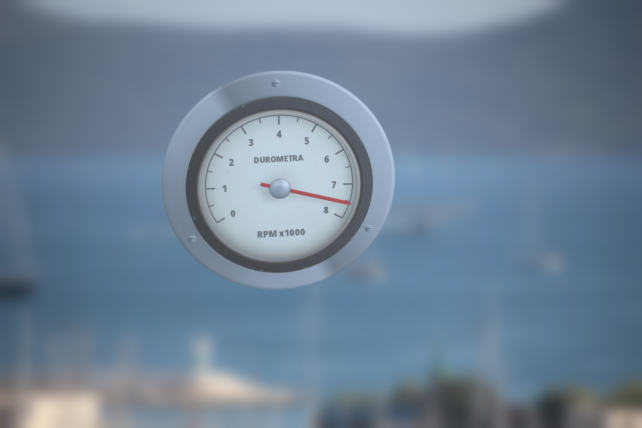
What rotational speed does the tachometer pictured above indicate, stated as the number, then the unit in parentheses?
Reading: 7500 (rpm)
